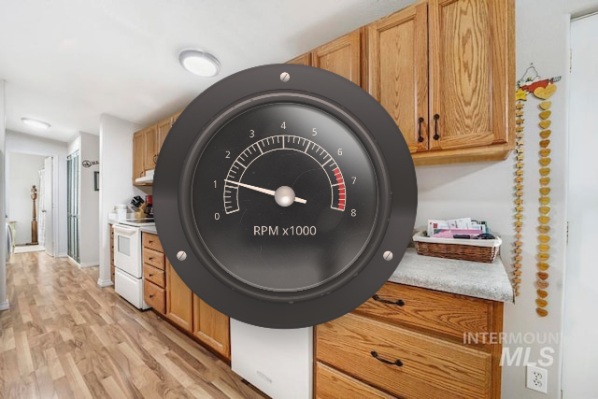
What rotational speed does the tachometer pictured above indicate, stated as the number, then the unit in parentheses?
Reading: 1200 (rpm)
